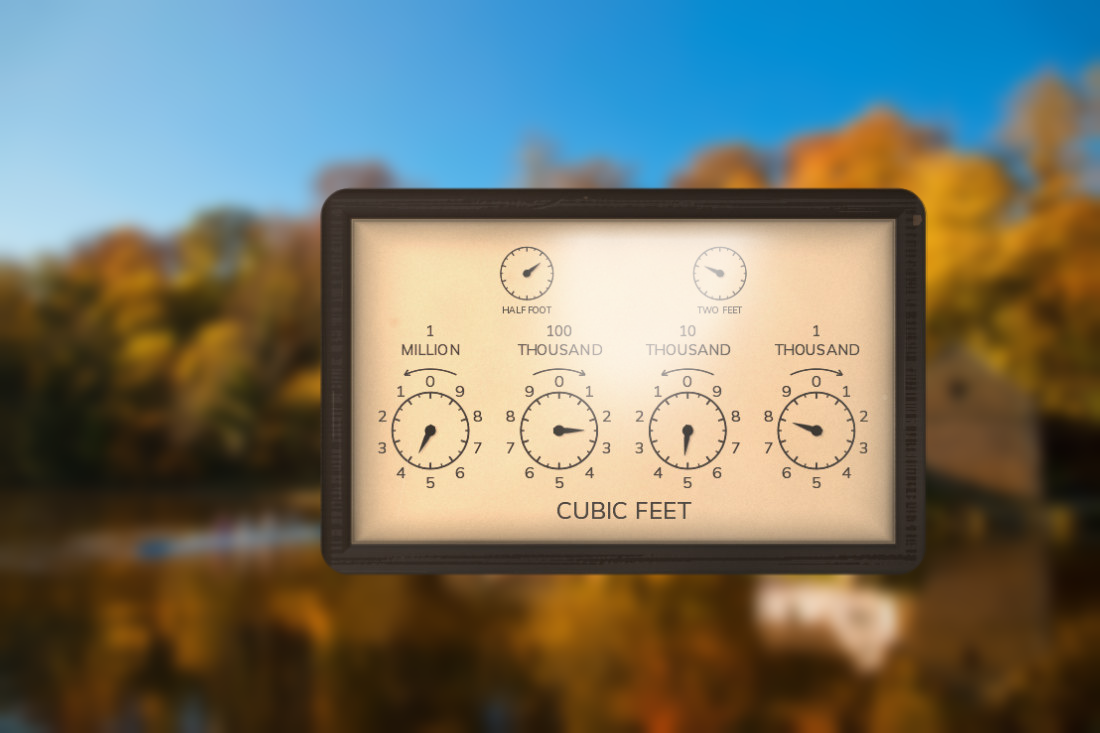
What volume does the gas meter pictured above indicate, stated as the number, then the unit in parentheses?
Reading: 424800 (ft³)
